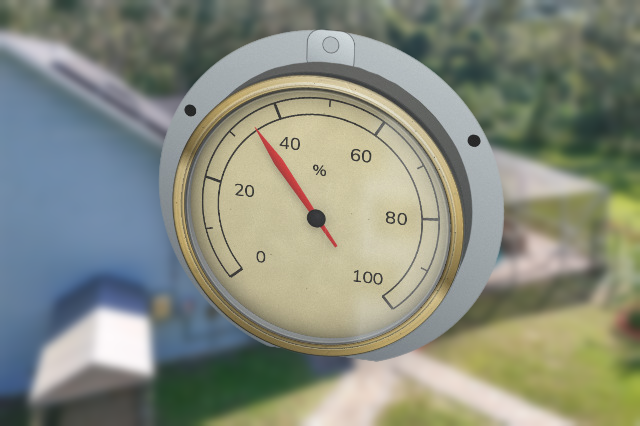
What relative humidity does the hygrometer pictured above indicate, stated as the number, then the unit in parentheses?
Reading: 35 (%)
